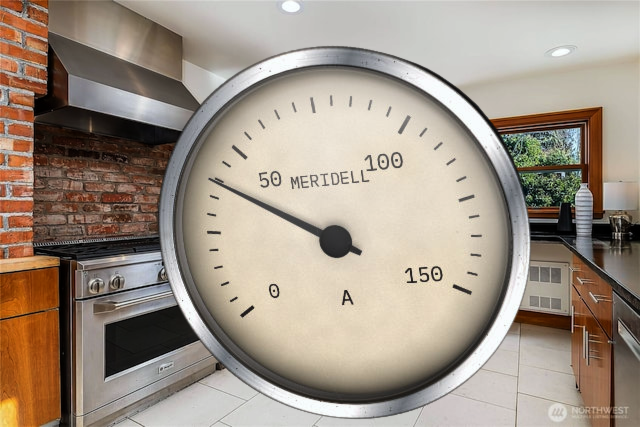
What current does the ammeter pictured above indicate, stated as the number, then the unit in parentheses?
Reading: 40 (A)
